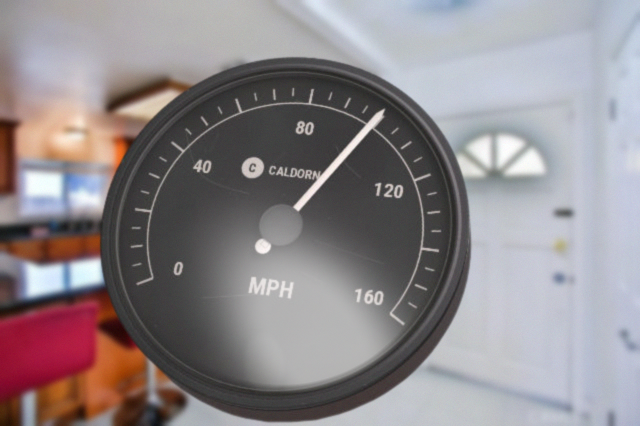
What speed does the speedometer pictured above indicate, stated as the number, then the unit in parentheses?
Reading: 100 (mph)
